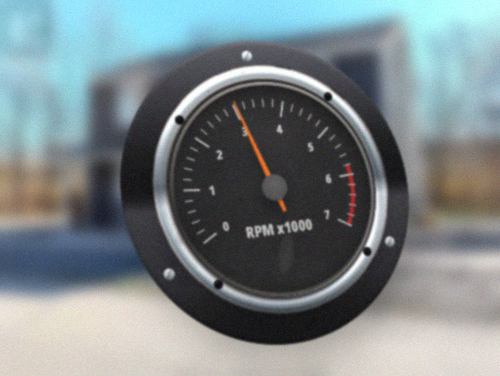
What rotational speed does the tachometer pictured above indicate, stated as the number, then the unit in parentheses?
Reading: 3000 (rpm)
